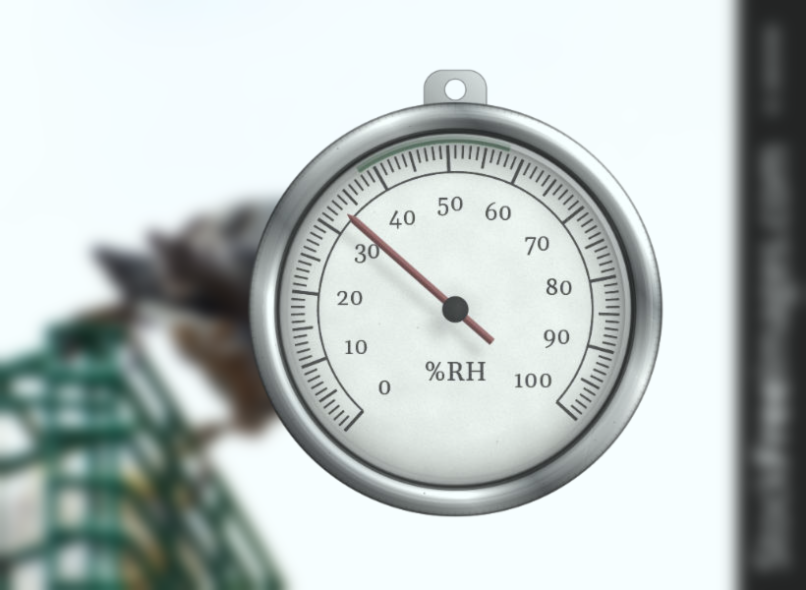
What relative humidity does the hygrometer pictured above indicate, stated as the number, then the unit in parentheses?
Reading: 33 (%)
